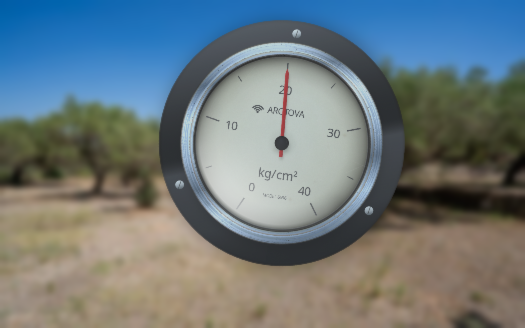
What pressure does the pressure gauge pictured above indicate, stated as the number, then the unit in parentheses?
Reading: 20 (kg/cm²)
